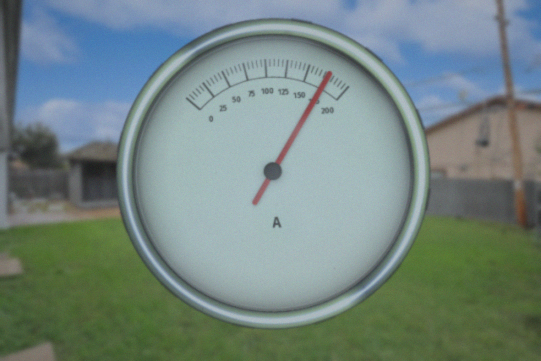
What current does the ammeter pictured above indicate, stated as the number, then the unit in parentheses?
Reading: 175 (A)
